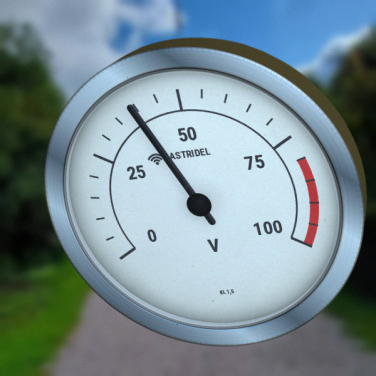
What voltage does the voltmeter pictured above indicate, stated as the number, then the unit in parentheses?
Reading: 40 (V)
